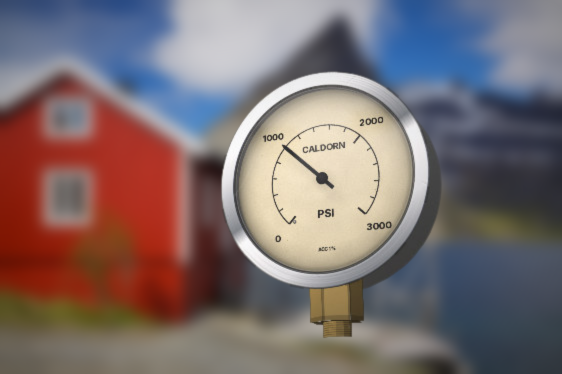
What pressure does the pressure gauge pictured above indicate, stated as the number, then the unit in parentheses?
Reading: 1000 (psi)
